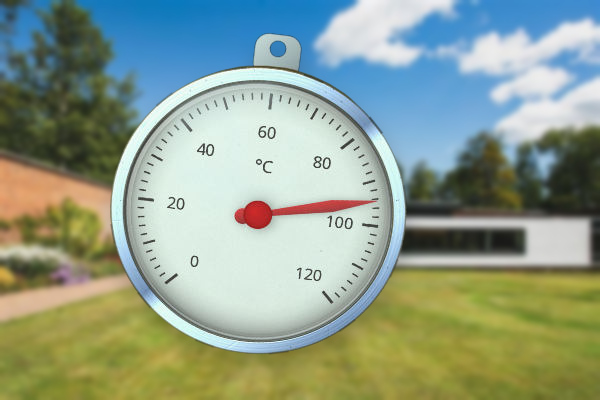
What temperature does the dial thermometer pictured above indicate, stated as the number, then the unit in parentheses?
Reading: 94 (°C)
